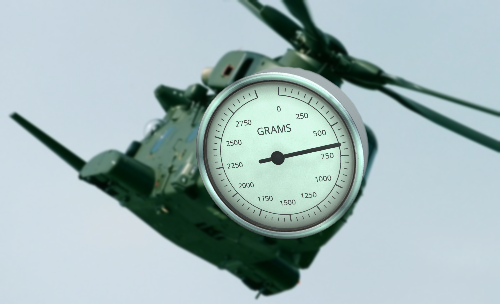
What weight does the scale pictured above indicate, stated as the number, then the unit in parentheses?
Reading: 650 (g)
